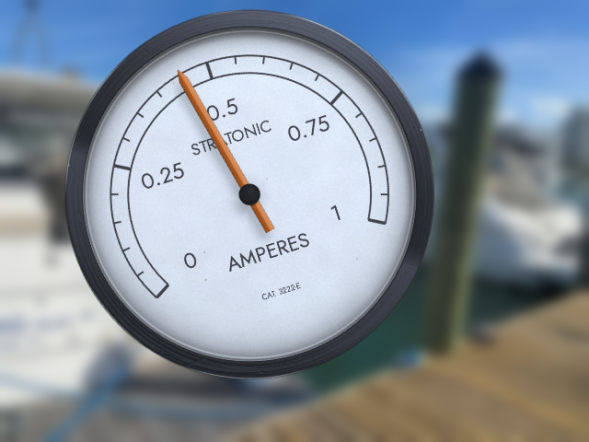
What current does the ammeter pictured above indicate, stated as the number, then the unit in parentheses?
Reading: 0.45 (A)
